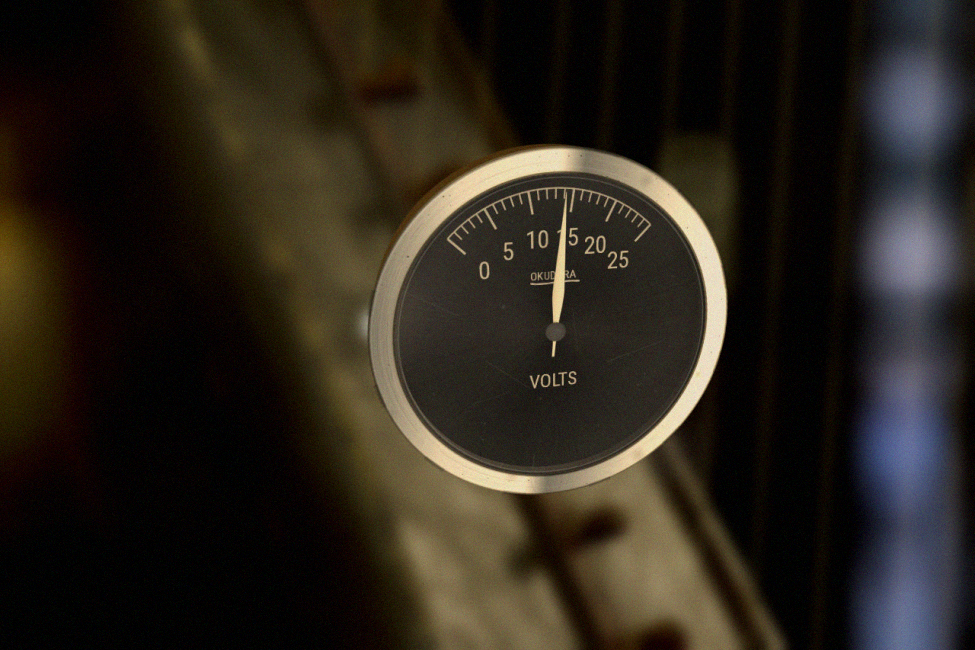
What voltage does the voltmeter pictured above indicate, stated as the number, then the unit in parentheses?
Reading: 14 (V)
